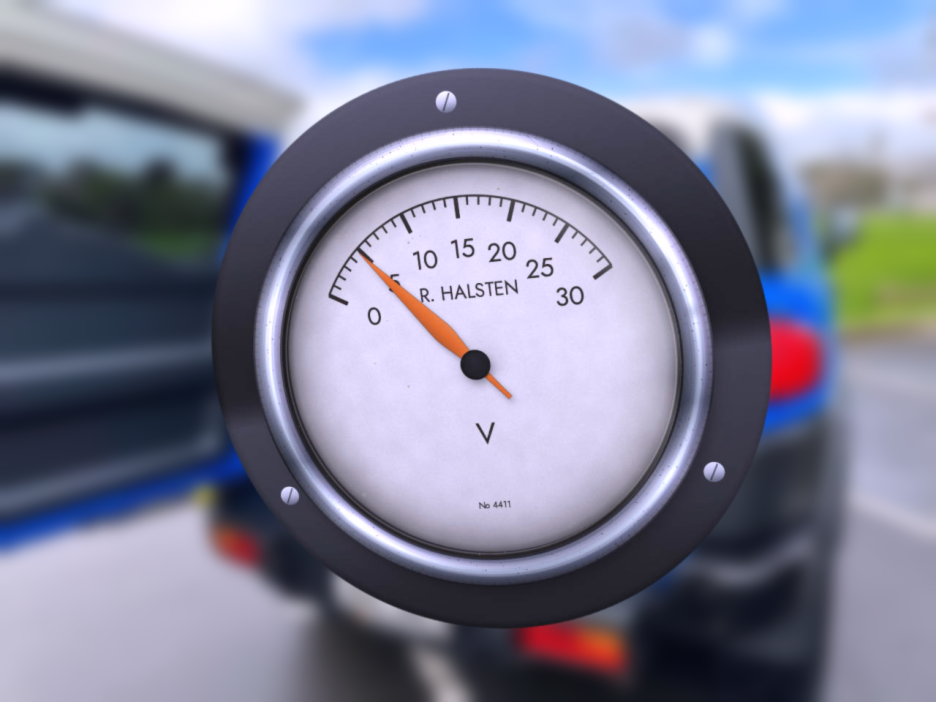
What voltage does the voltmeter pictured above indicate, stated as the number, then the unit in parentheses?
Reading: 5 (V)
